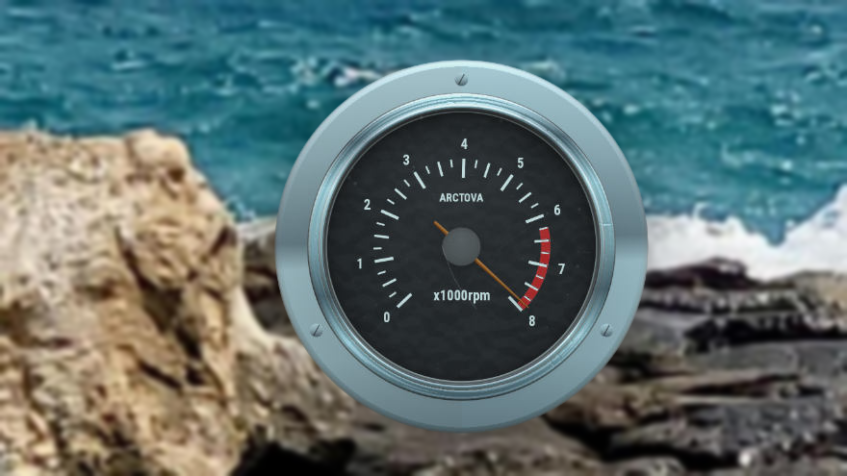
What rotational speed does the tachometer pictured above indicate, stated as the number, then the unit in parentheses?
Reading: 7875 (rpm)
